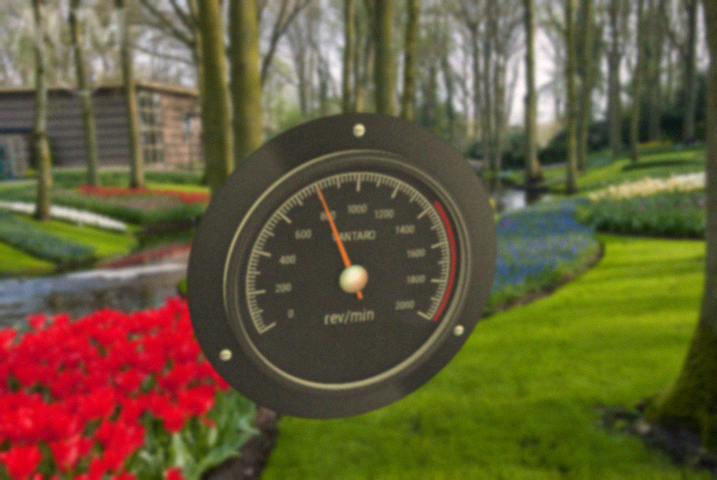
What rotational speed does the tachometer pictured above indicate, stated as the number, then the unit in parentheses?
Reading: 800 (rpm)
